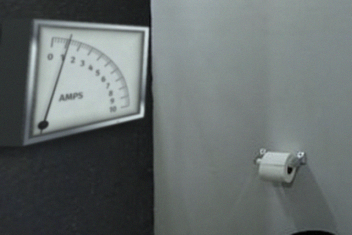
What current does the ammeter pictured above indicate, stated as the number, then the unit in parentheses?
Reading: 1 (A)
